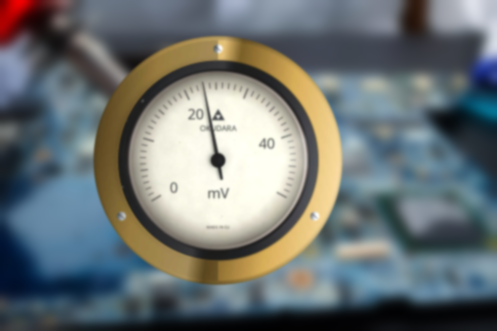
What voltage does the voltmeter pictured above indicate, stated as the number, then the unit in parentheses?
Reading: 23 (mV)
